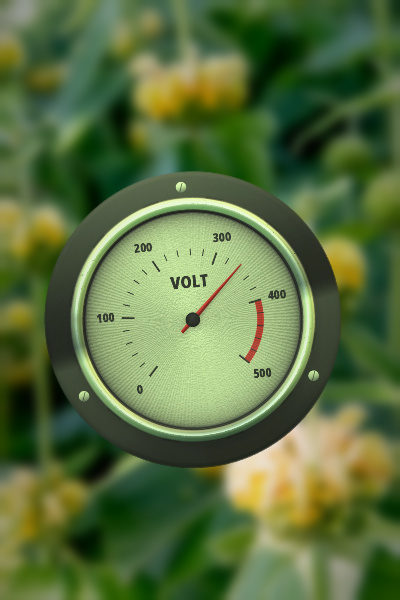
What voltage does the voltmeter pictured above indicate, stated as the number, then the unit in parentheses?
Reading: 340 (V)
